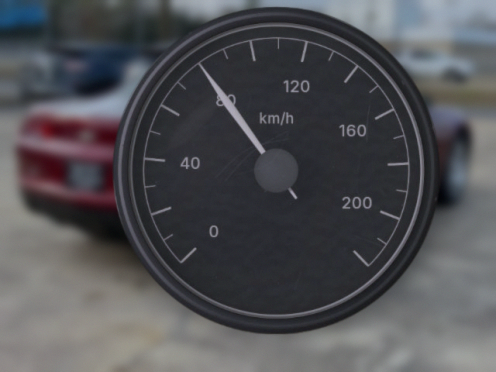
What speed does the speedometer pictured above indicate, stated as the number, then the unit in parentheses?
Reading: 80 (km/h)
